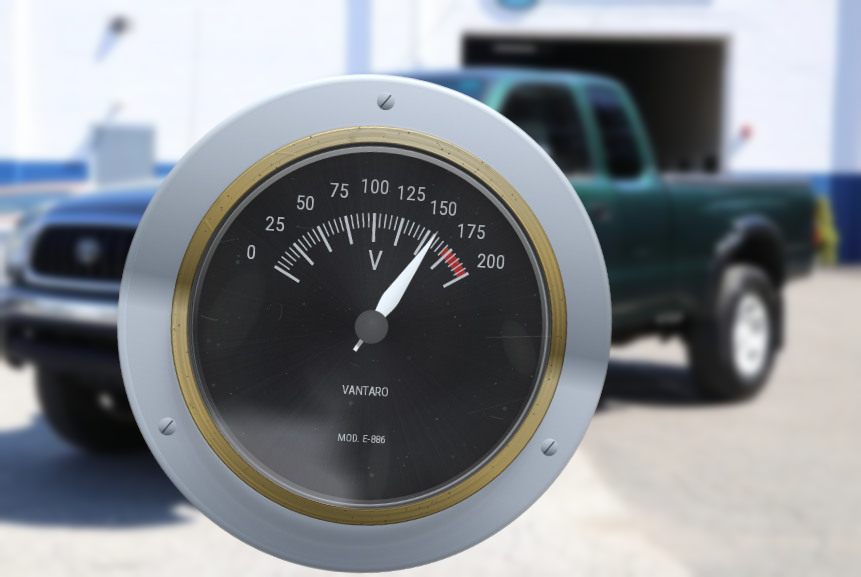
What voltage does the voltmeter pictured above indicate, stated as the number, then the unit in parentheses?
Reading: 155 (V)
